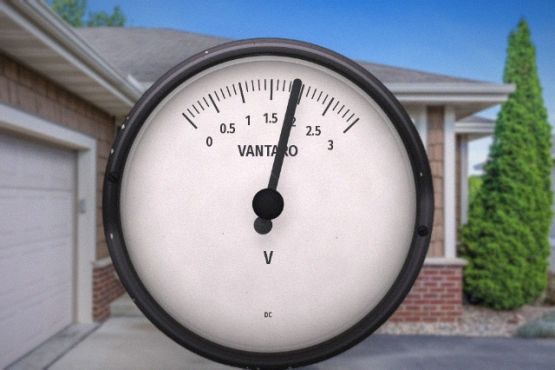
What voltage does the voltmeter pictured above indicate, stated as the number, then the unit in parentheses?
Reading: 1.9 (V)
